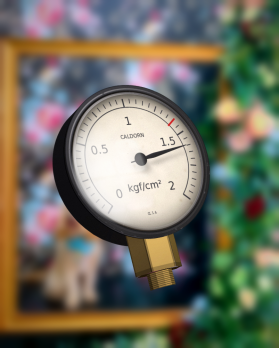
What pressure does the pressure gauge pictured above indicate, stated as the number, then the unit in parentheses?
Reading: 1.6 (kg/cm²)
